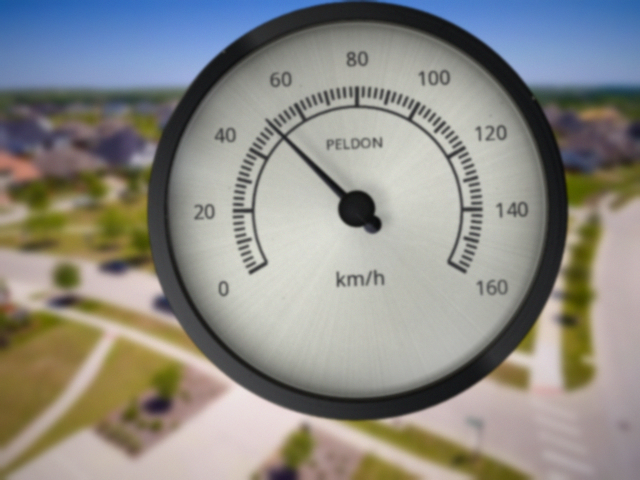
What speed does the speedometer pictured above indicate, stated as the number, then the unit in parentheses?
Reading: 50 (km/h)
